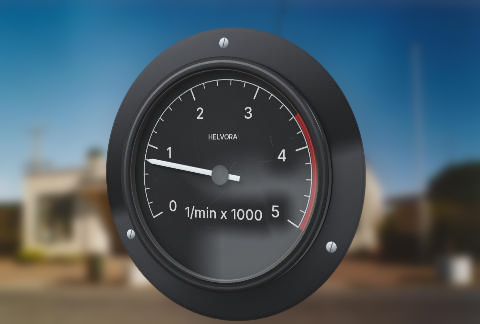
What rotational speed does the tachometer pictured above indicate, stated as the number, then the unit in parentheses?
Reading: 800 (rpm)
